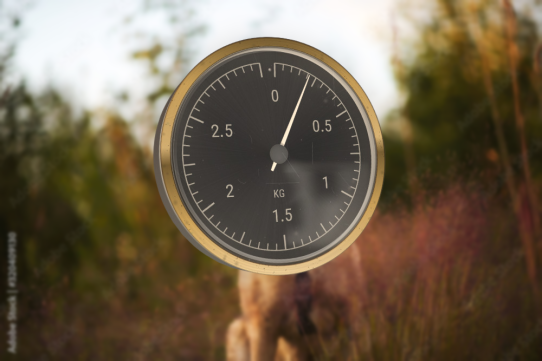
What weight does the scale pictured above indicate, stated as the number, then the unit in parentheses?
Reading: 0.2 (kg)
